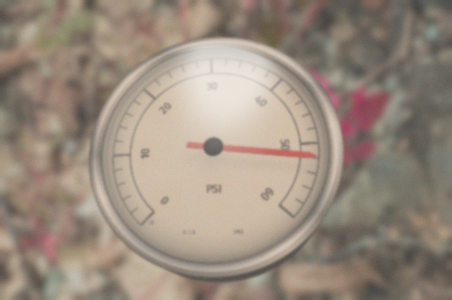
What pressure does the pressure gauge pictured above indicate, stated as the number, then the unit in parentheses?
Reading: 52 (psi)
